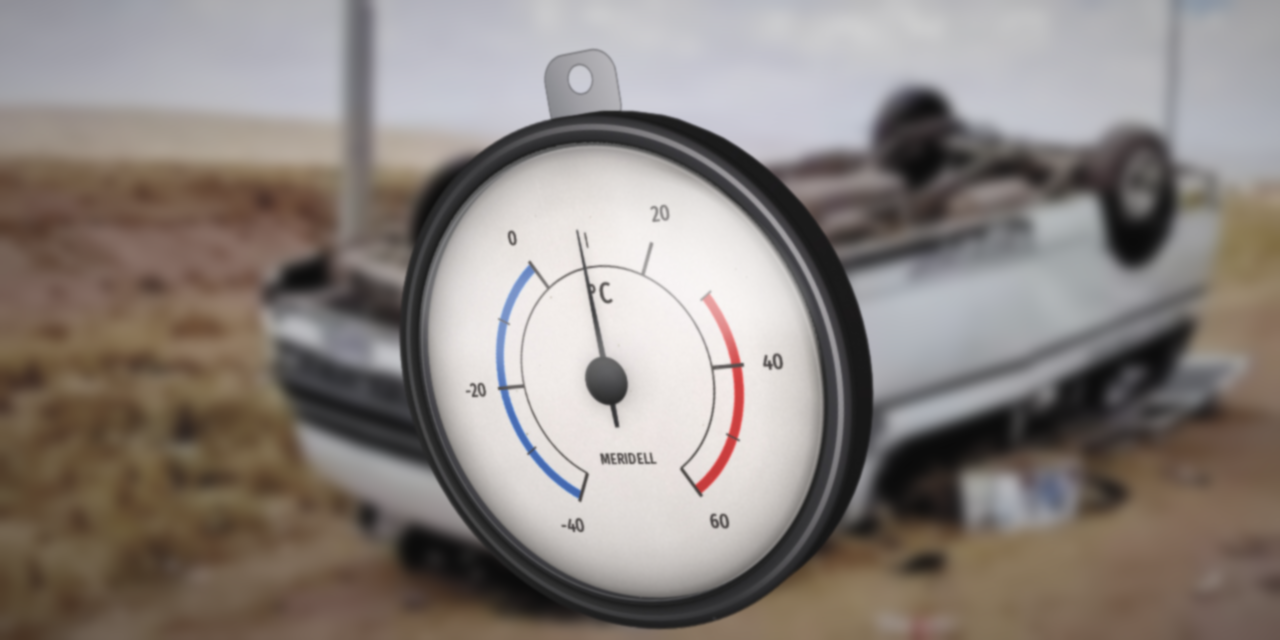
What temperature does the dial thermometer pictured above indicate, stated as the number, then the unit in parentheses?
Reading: 10 (°C)
